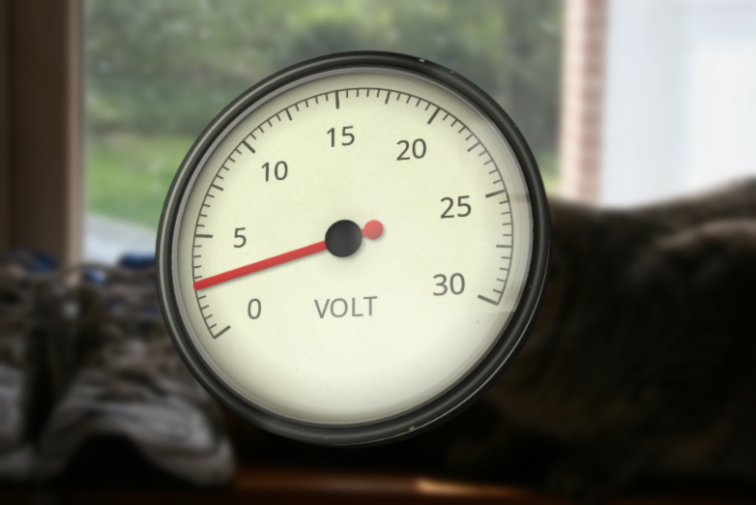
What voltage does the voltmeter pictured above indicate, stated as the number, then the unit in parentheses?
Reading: 2.5 (V)
